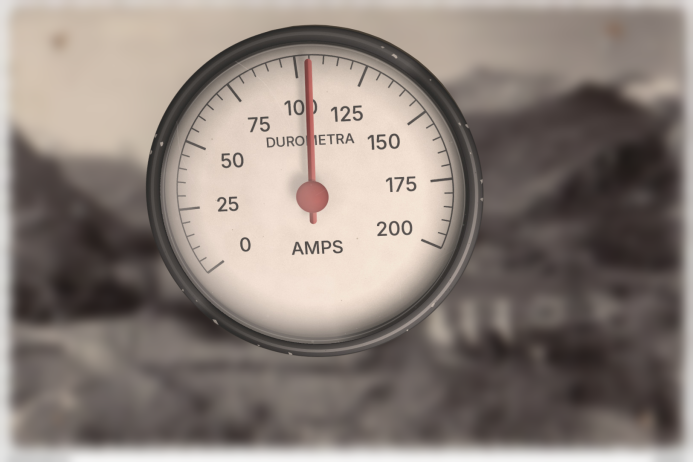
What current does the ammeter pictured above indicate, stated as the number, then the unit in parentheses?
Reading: 105 (A)
